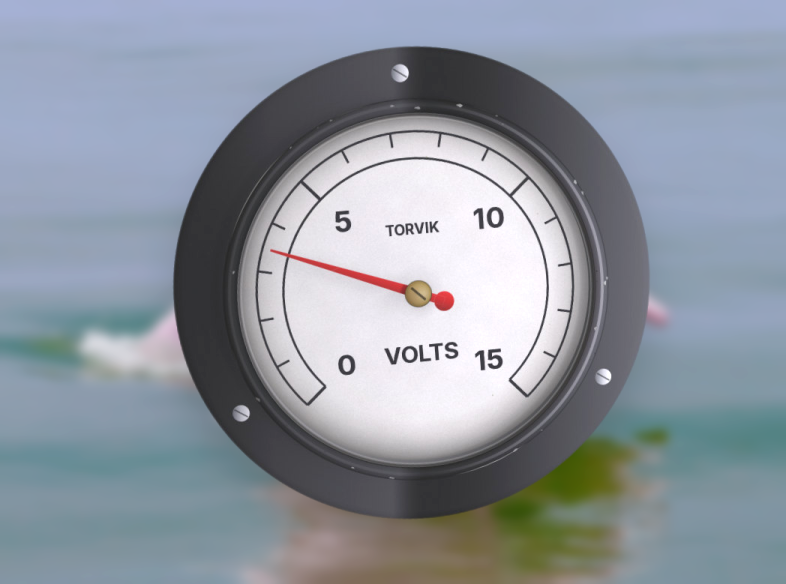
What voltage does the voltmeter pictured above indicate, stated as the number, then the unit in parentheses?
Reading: 3.5 (V)
